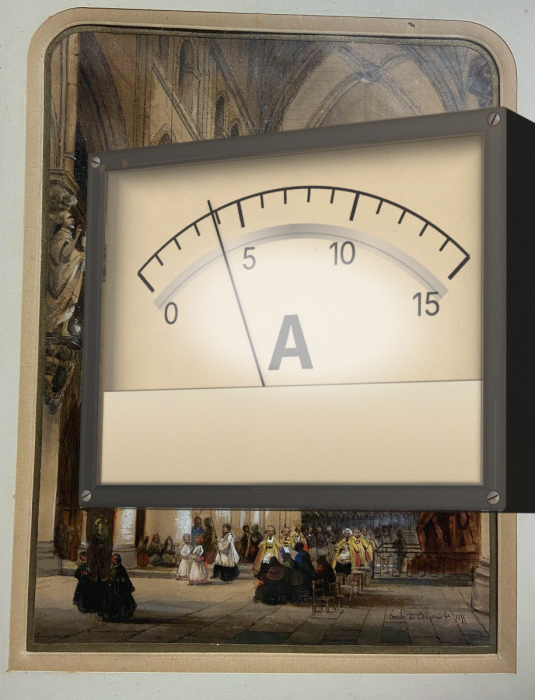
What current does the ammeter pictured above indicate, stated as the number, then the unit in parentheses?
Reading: 4 (A)
